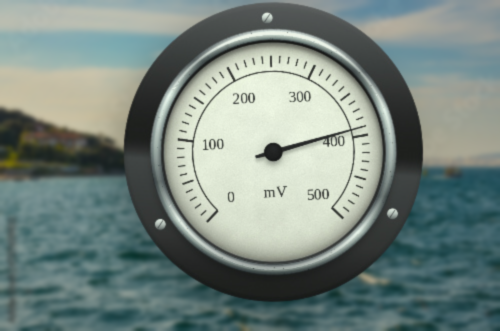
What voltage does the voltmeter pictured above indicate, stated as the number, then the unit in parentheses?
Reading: 390 (mV)
